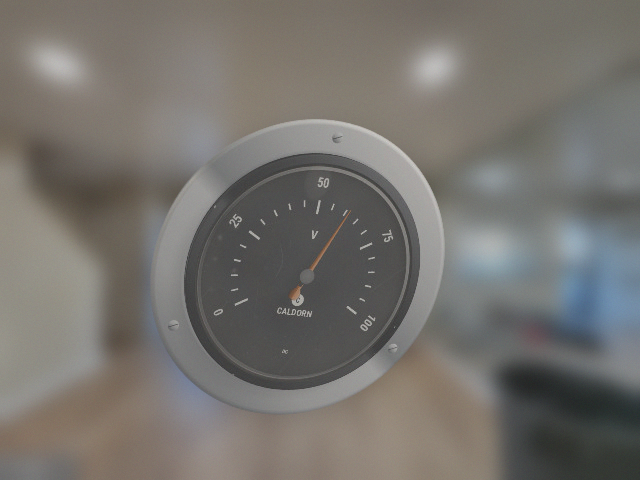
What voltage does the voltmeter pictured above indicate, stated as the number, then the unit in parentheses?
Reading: 60 (V)
